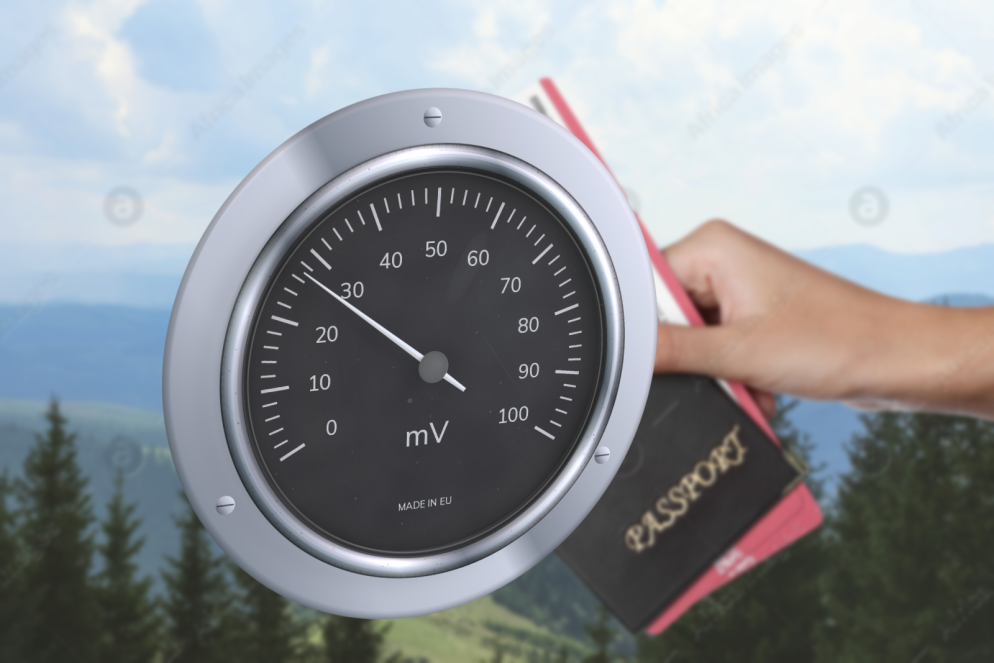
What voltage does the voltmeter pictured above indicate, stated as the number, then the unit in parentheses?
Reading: 27 (mV)
